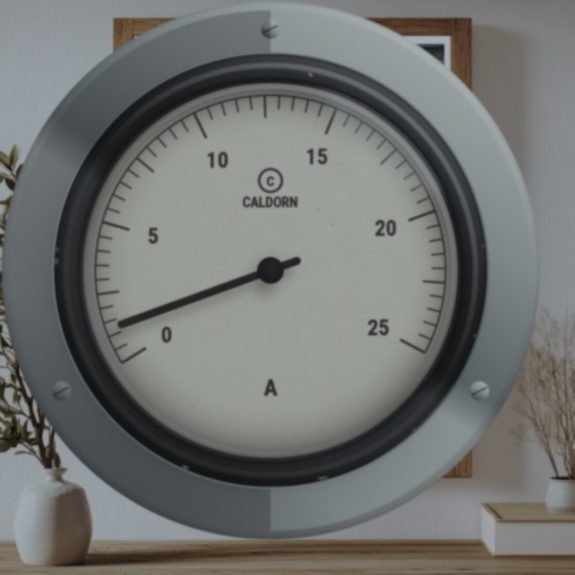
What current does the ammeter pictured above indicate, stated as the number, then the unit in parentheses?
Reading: 1.25 (A)
